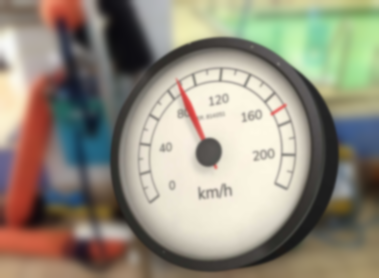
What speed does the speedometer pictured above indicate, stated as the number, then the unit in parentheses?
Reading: 90 (km/h)
